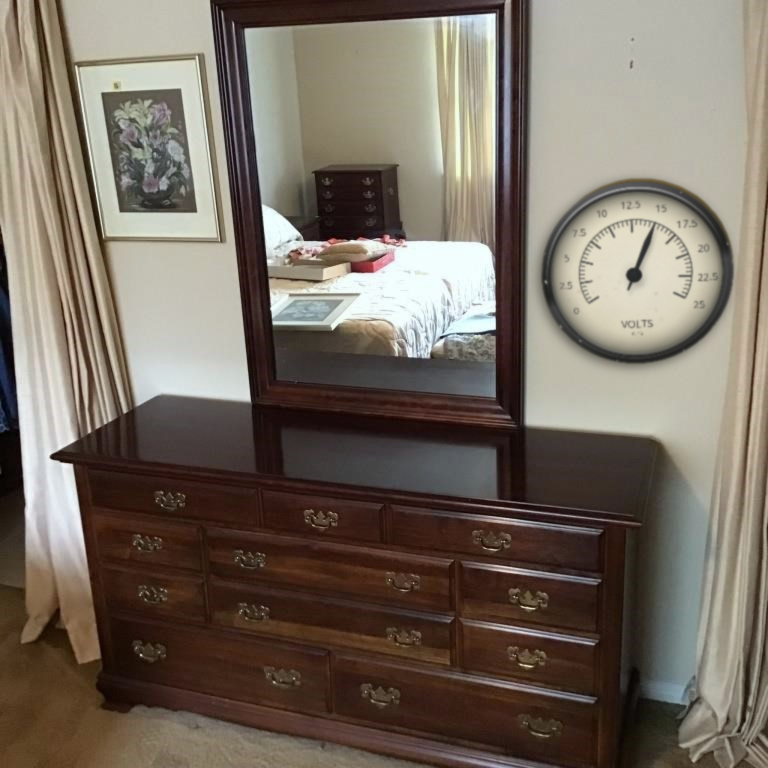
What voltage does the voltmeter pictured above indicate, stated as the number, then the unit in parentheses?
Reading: 15 (V)
